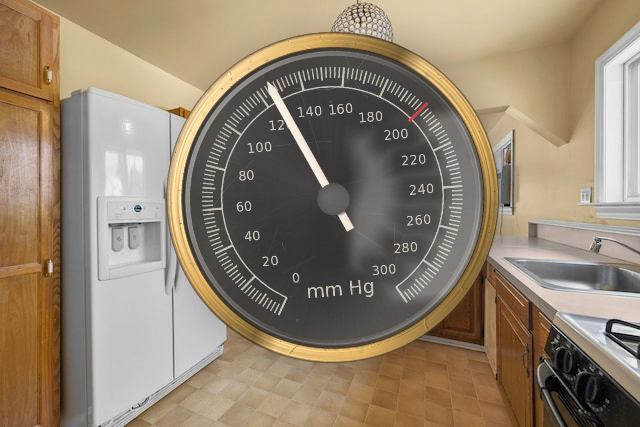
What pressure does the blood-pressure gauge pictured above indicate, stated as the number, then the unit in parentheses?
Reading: 126 (mmHg)
